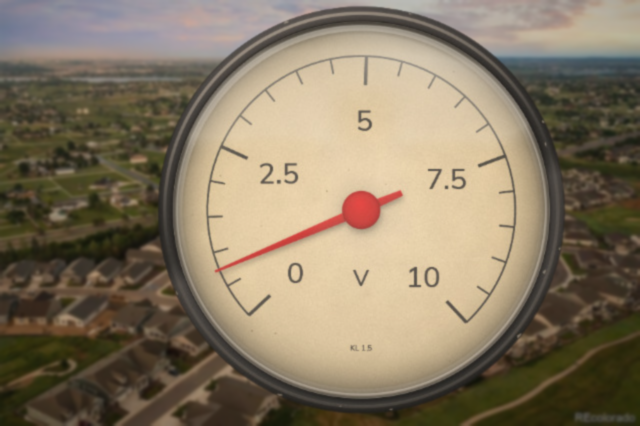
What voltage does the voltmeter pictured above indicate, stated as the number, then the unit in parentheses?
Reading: 0.75 (V)
